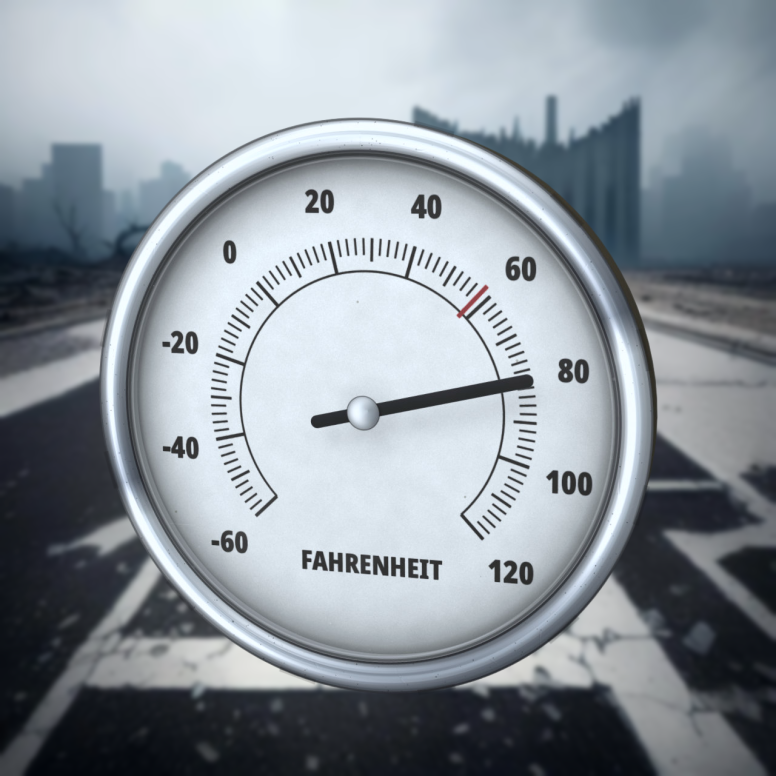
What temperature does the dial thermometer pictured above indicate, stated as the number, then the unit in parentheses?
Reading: 80 (°F)
